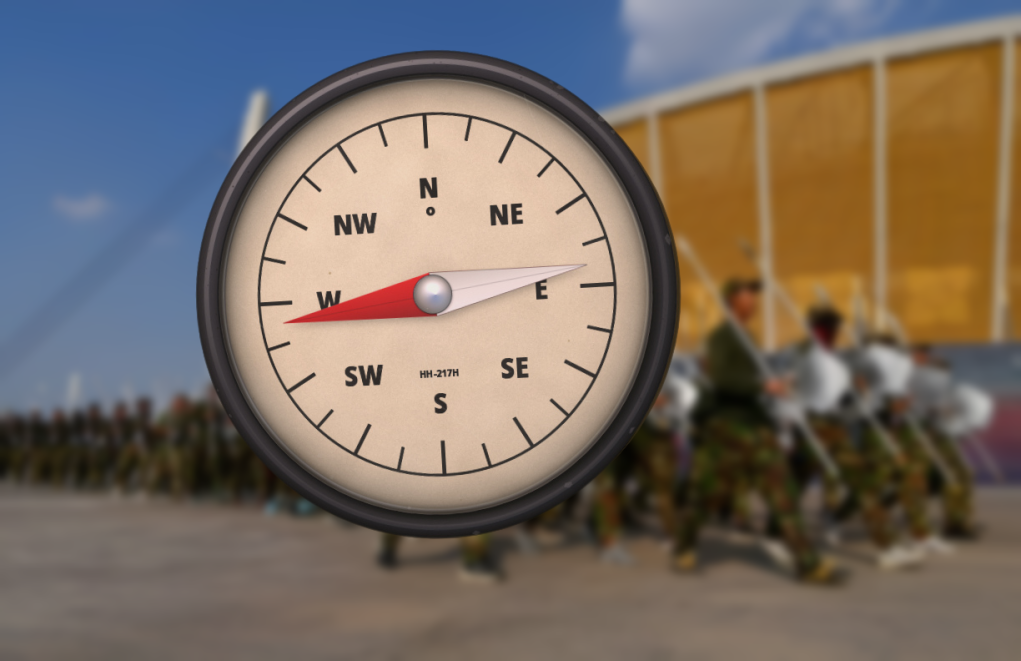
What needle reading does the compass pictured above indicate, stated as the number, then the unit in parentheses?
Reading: 262.5 (°)
